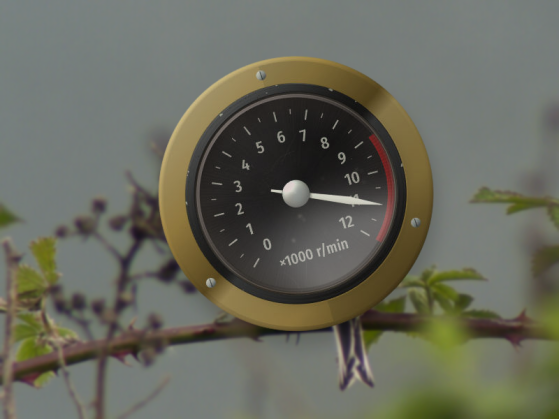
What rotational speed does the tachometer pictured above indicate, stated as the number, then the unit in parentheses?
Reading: 11000 (rpm)
